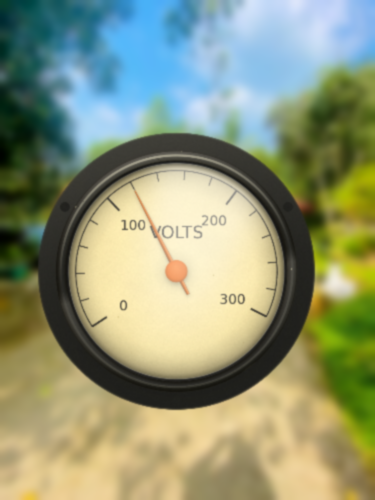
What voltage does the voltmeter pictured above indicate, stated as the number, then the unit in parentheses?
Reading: 120 (V)
